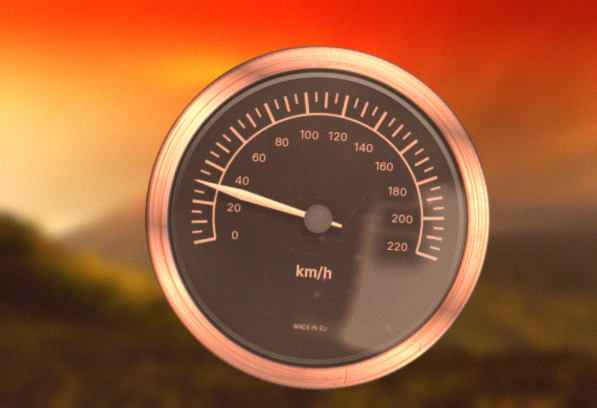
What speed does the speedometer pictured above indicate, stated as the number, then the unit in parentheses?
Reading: 30 (km/h)
